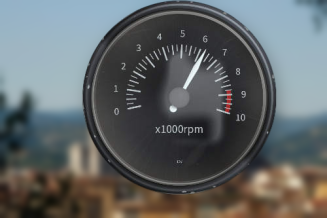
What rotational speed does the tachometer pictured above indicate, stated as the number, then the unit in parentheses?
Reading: 6250 (rpm)
